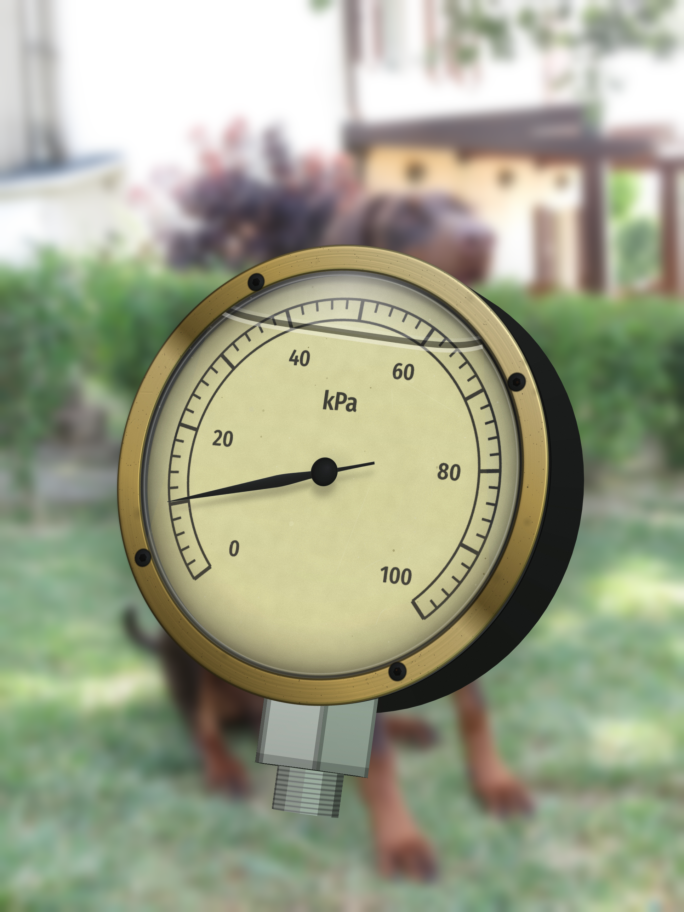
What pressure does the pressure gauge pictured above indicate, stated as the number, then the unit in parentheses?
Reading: 10 (kPa)
